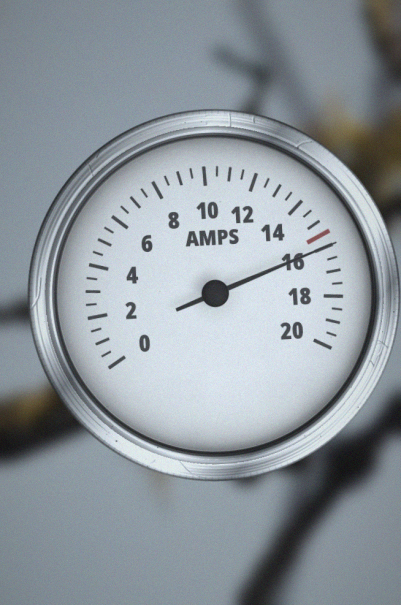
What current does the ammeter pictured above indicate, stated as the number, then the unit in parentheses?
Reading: 16 (A)
